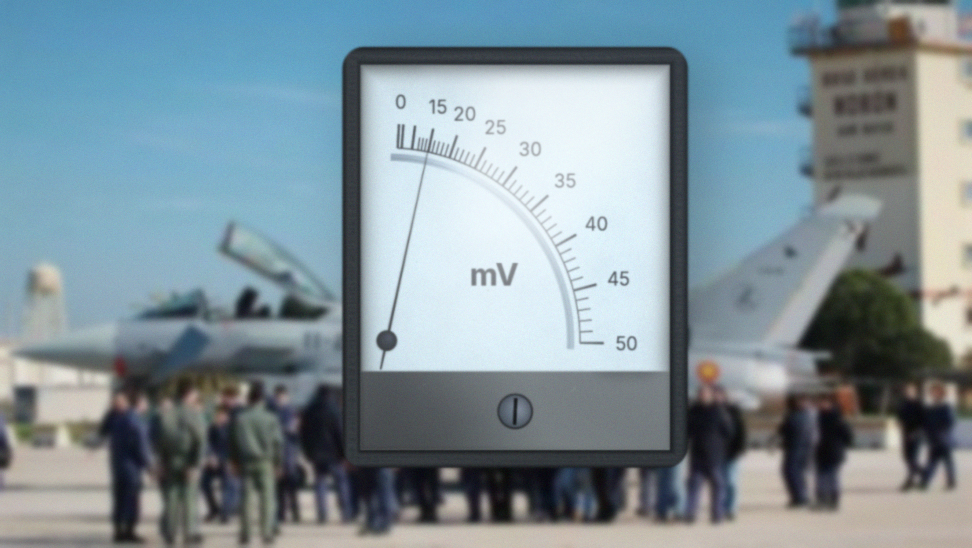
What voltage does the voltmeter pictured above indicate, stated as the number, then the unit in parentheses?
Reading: 15 (mV)
